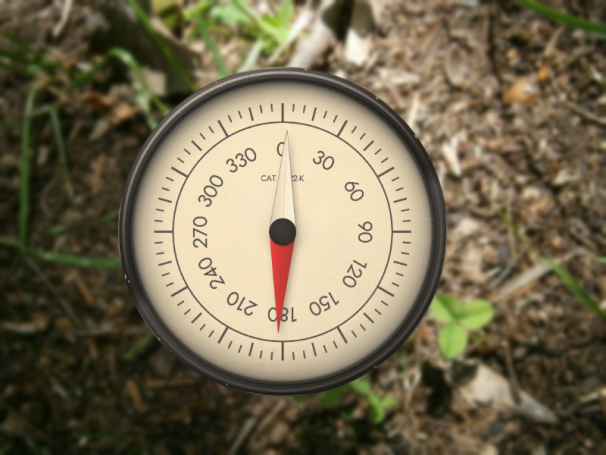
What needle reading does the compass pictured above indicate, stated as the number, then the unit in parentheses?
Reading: 182.5 (°)
